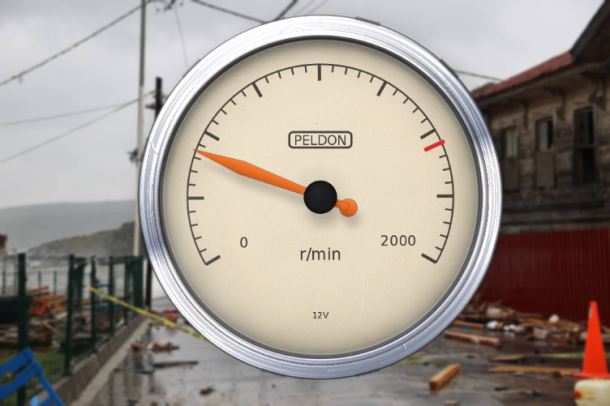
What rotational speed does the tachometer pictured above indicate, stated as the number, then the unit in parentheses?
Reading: 425 (rpm)
